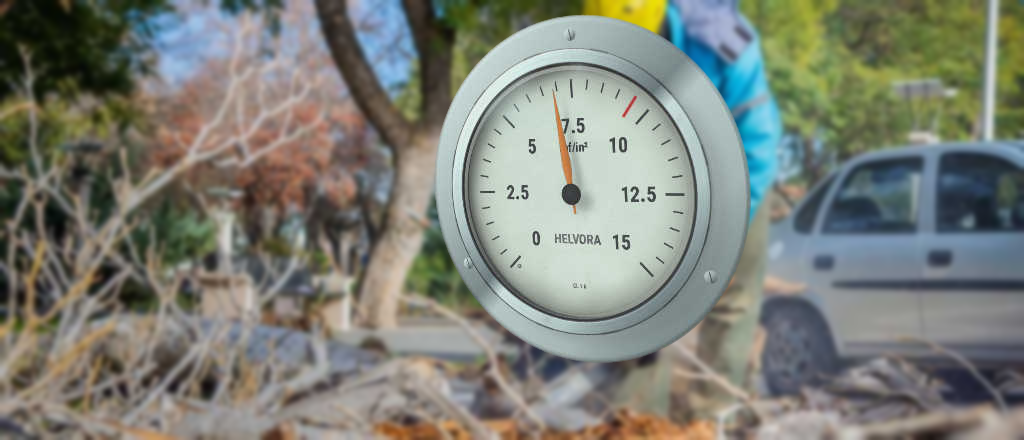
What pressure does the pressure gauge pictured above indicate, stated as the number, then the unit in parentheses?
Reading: 7 (psi)
